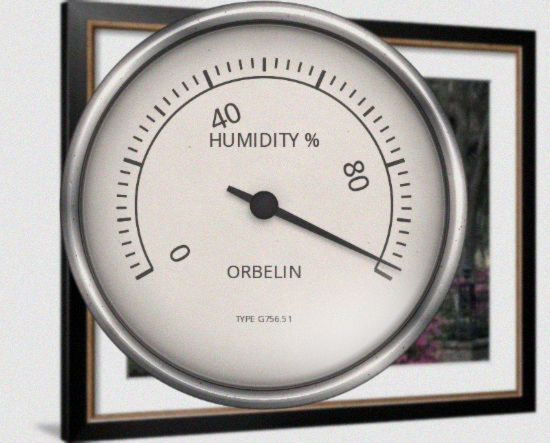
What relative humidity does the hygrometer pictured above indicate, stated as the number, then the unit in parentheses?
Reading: 98 (%)
